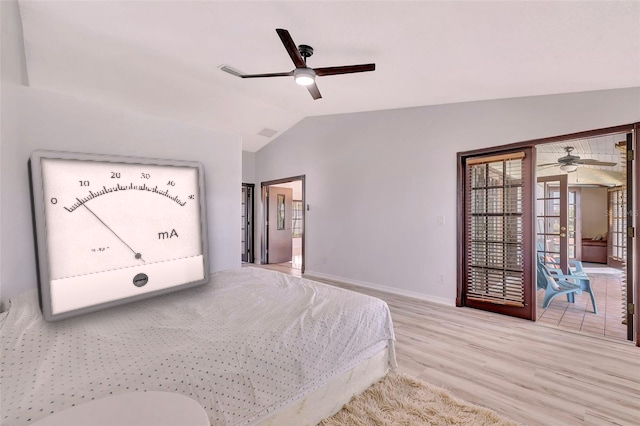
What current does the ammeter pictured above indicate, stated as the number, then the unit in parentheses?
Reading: 5 (mA)
